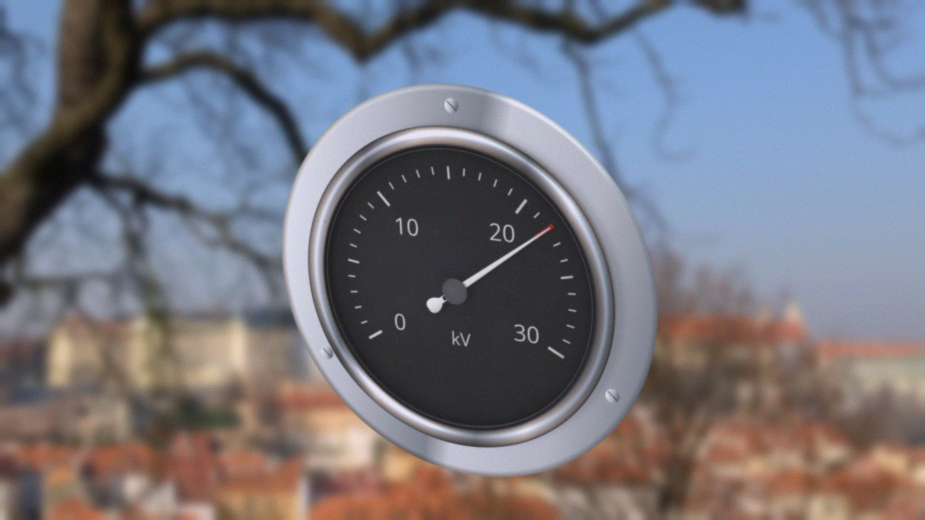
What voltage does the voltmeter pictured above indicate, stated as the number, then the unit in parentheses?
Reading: 22 (kV)
